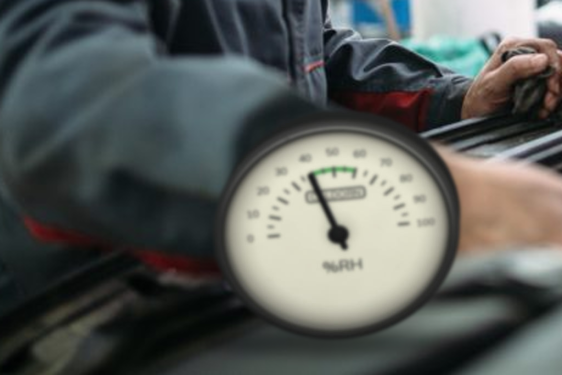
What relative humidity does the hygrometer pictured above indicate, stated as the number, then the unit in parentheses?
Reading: 40 (%)
